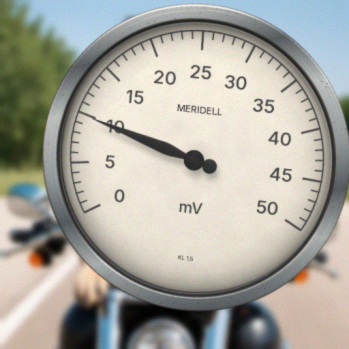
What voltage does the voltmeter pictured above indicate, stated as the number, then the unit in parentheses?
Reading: 10 (mV)
